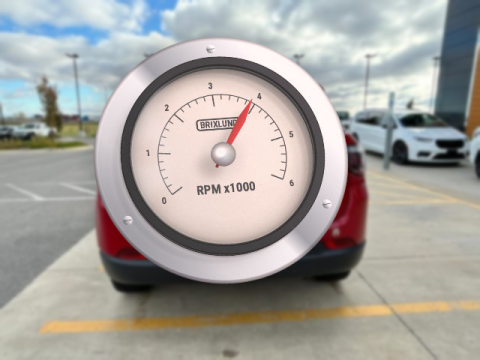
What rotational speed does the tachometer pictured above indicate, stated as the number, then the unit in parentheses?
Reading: 3900 (rpm)
